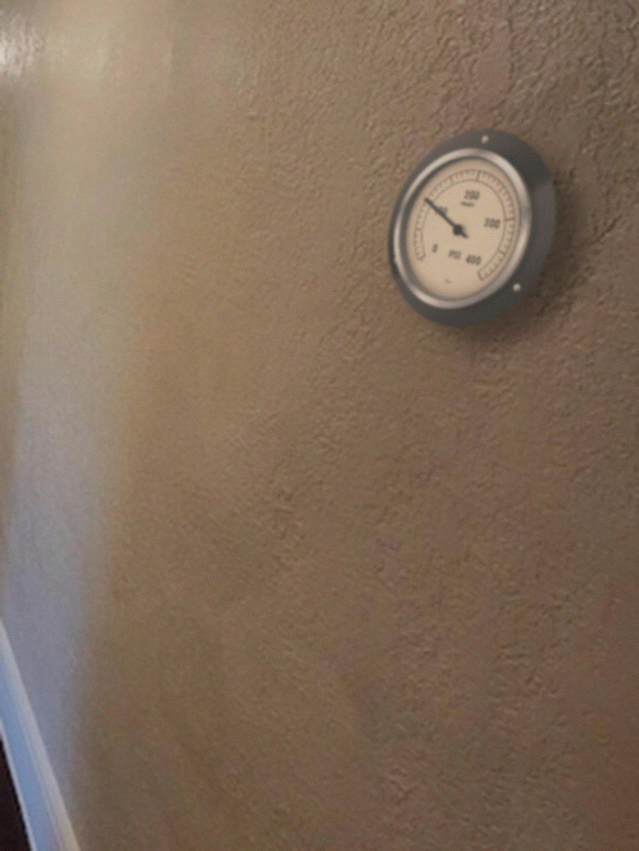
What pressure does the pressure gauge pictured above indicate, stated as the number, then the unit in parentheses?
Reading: 100 (psi)
